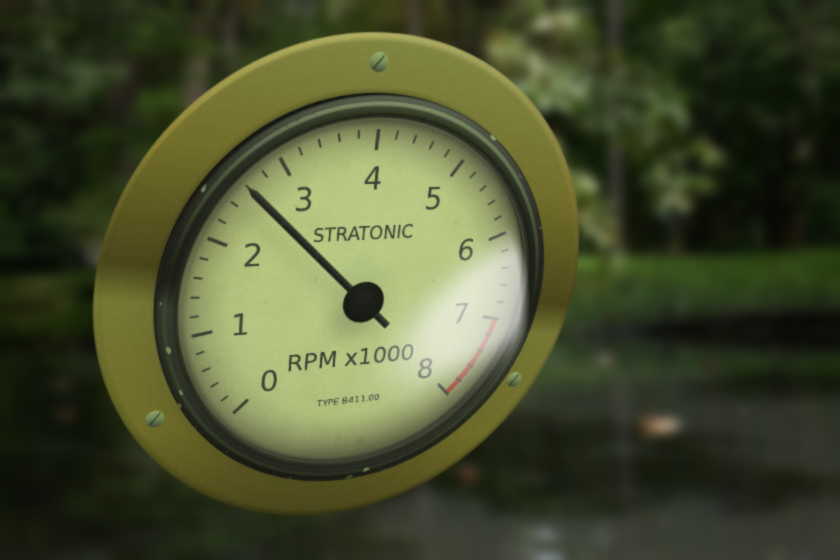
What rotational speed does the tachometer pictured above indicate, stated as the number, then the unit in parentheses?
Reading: 2600 (rpm)
